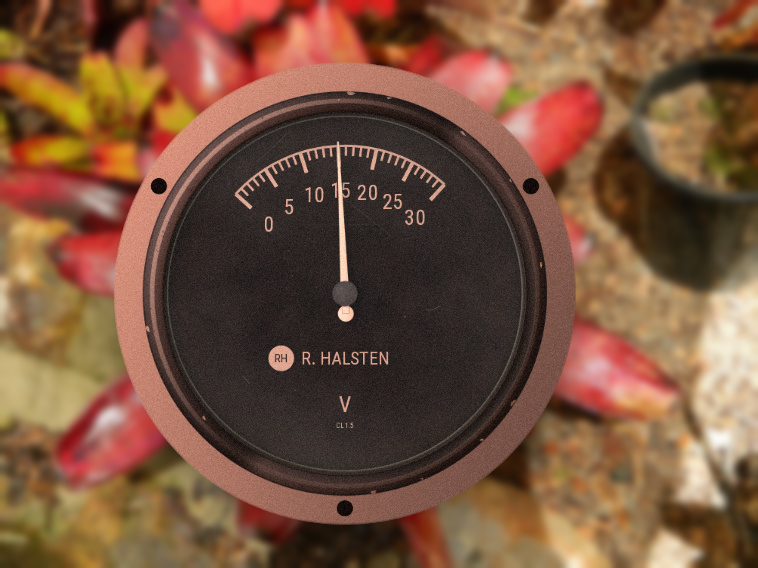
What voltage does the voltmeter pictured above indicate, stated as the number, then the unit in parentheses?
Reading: 15 (V)
